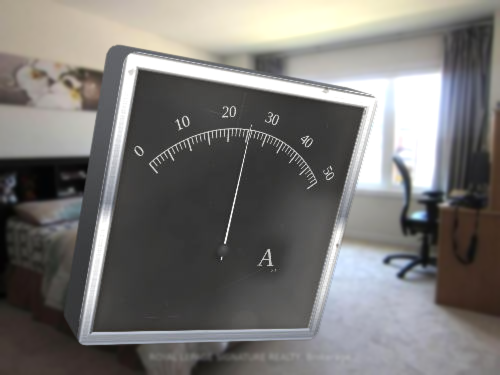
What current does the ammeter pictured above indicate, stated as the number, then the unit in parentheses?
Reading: 25 (A)
